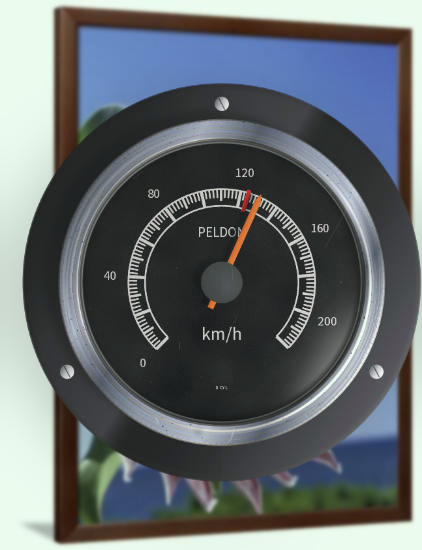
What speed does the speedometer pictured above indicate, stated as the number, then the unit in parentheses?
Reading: 130 (km/h)
